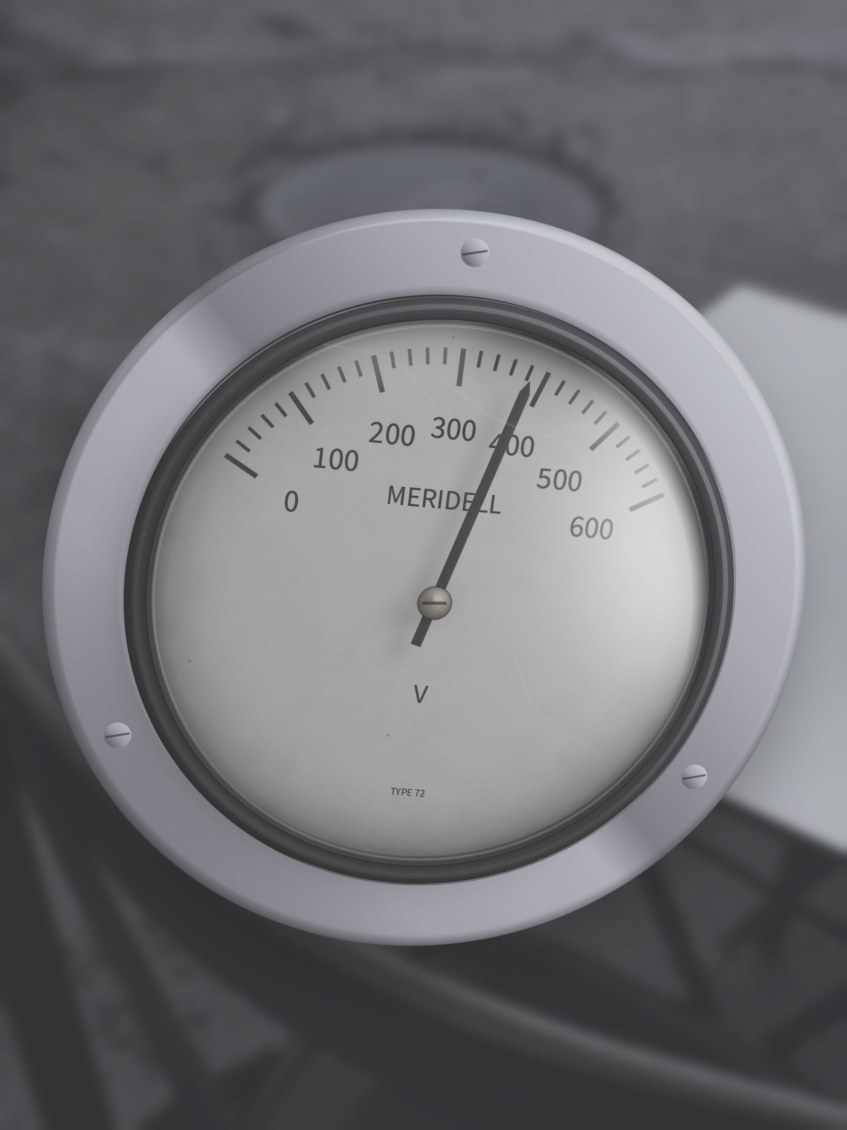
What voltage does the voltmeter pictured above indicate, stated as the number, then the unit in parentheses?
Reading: 380 (V)
